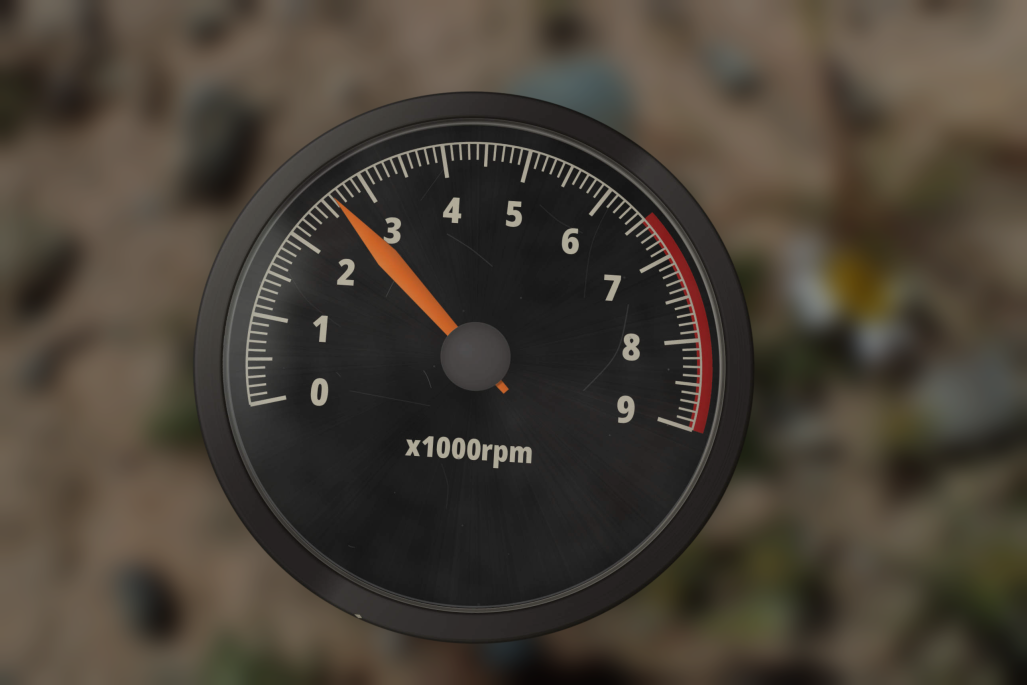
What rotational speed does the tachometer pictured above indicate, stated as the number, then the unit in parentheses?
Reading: 2600 (rpm)
